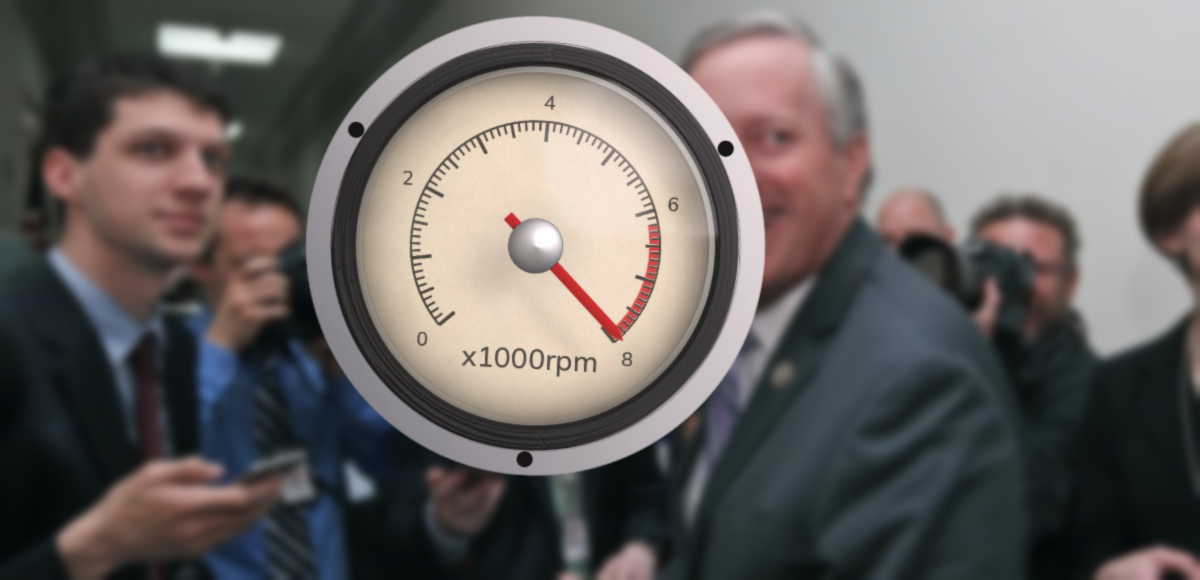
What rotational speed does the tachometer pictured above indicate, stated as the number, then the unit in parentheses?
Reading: 7900 (rpm)
